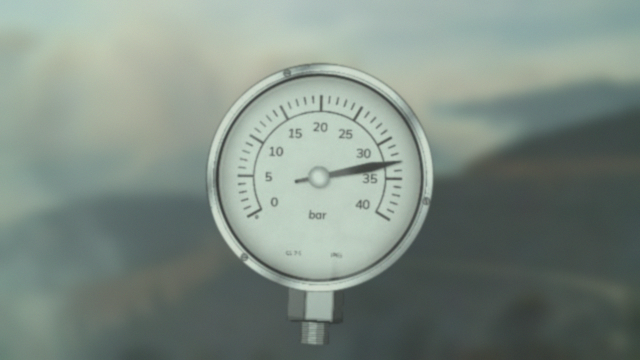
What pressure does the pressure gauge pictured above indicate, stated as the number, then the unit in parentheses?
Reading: 33 (bar)
